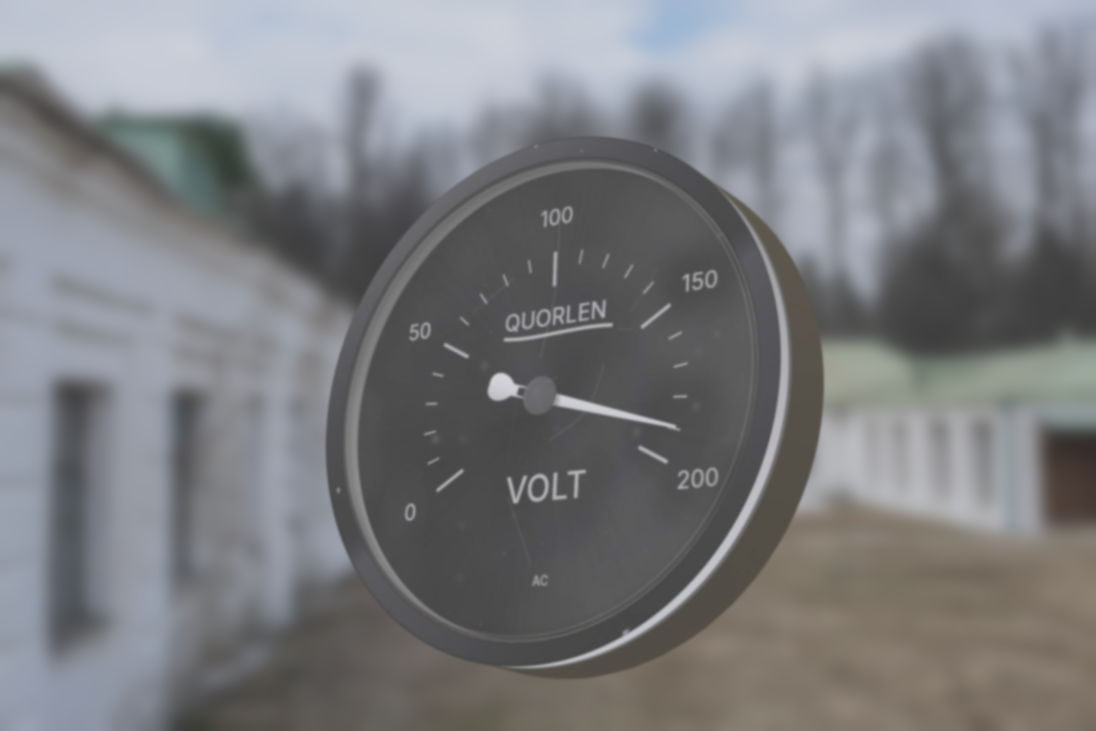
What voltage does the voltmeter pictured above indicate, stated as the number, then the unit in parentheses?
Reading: 190 (V)
